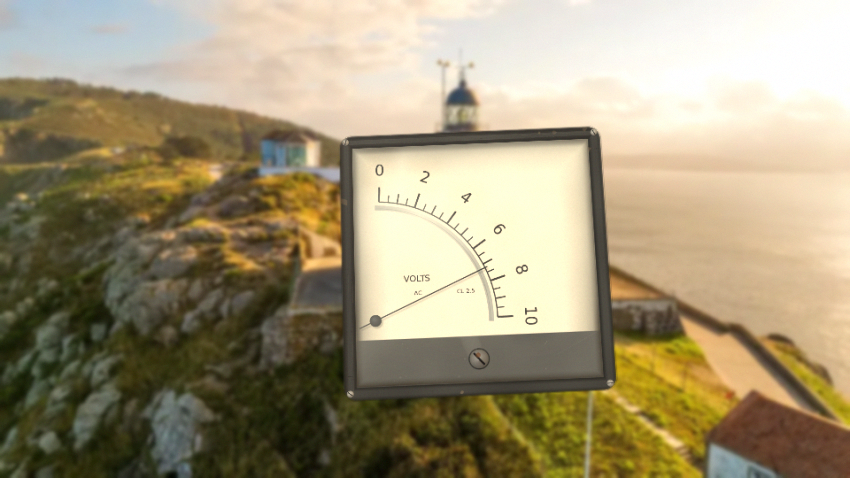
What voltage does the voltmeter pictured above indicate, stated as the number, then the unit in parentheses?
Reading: 7.25 (V)
